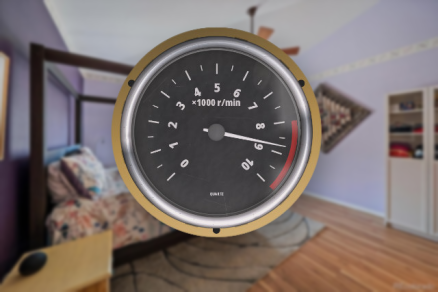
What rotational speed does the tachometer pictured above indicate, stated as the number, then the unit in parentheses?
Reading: 8750 (rpm)
